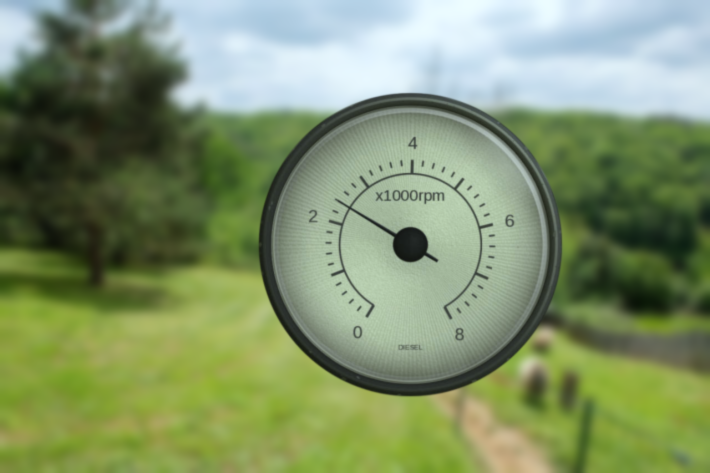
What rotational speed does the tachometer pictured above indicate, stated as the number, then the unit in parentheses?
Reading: 2400 (rpm)
